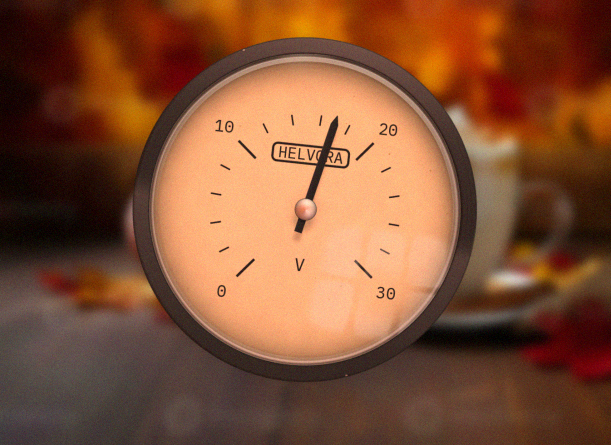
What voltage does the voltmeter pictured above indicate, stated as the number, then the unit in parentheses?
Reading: 17 (V)
